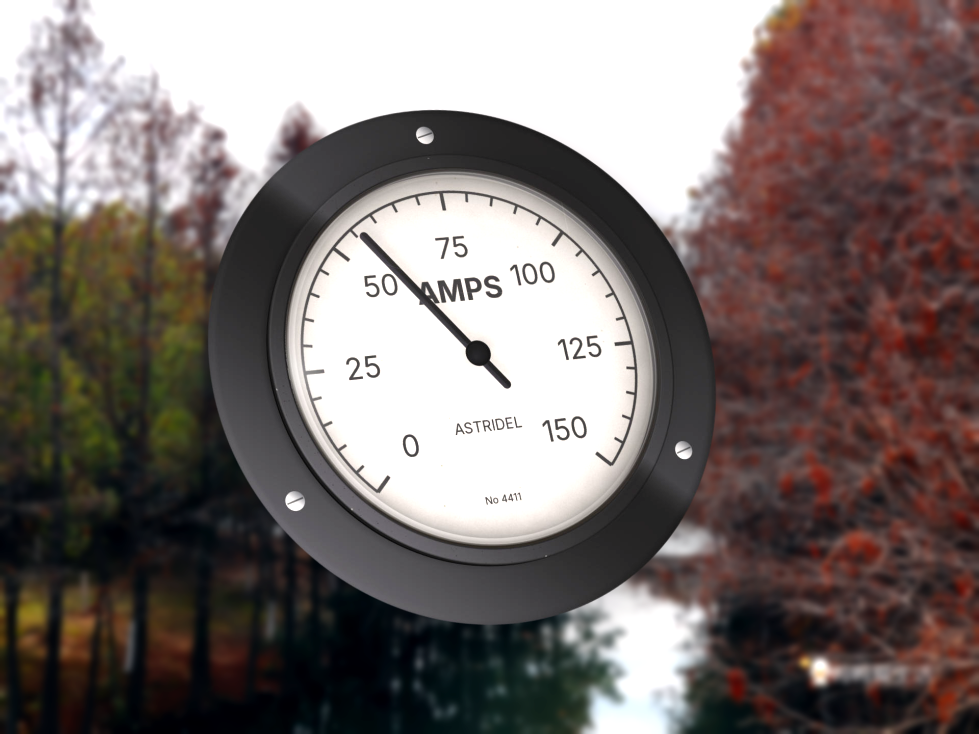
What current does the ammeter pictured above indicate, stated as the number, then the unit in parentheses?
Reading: 55 (A)
